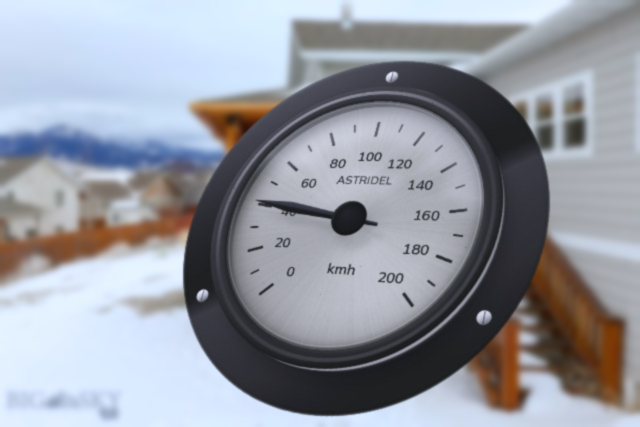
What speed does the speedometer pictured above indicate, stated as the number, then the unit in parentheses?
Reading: 40 (km/h)
